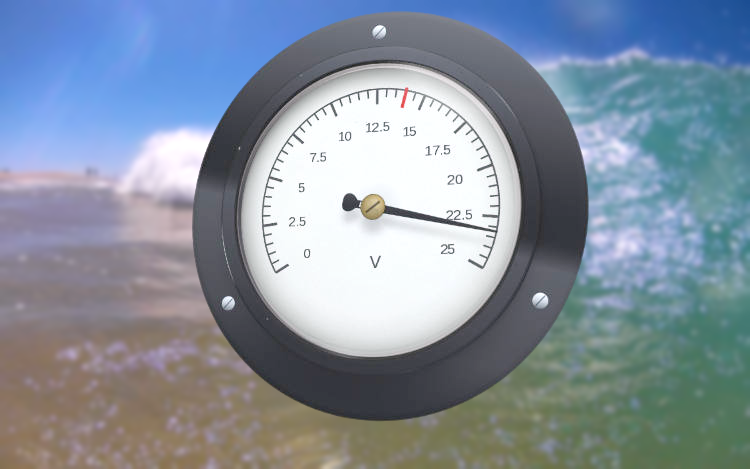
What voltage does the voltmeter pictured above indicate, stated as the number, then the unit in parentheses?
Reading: 23.25 (V)
